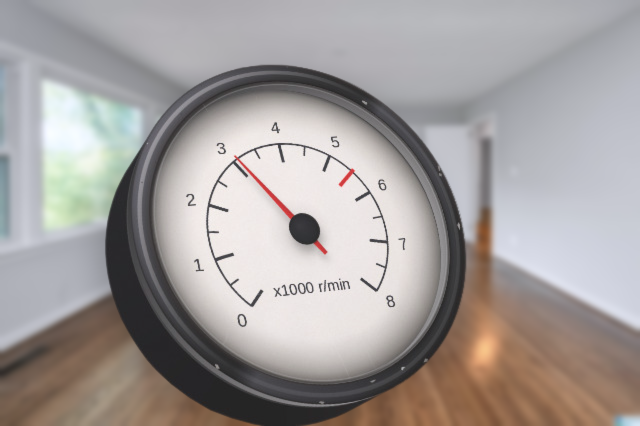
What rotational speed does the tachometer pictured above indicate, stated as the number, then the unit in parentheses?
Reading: 3000 (rpm)
